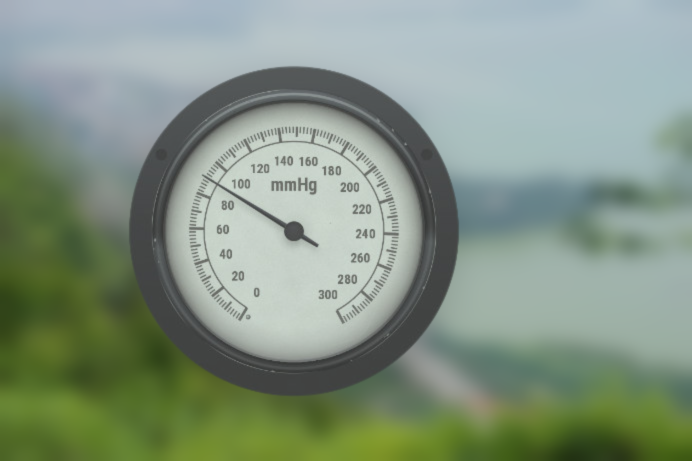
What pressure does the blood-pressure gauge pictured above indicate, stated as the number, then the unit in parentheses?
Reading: 90 (mmHg)
